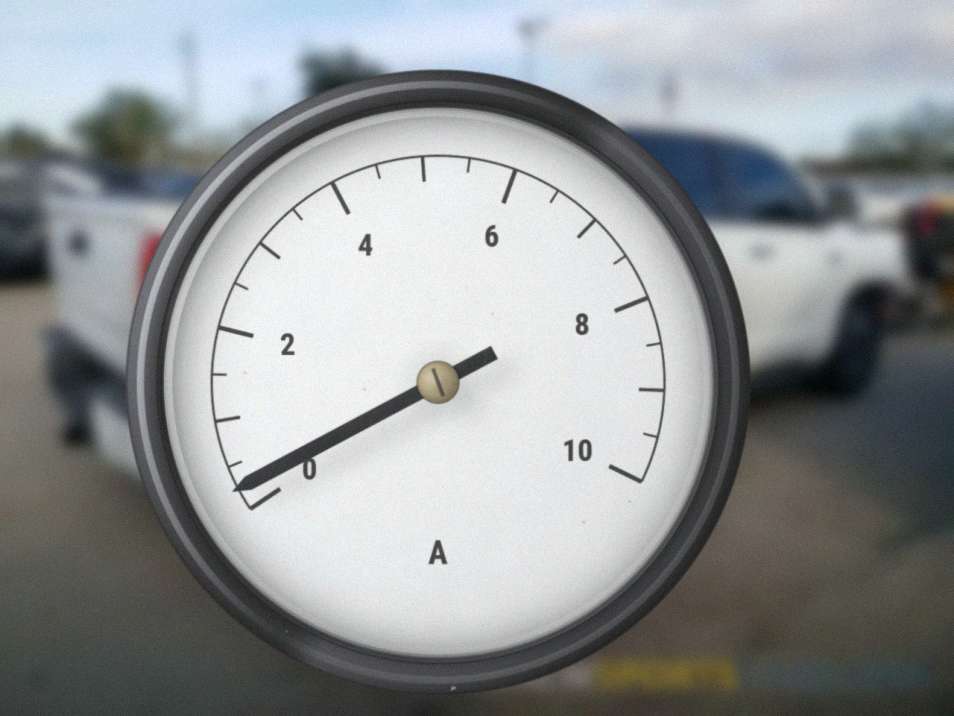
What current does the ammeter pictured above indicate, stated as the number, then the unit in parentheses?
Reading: 0.25 (A)
